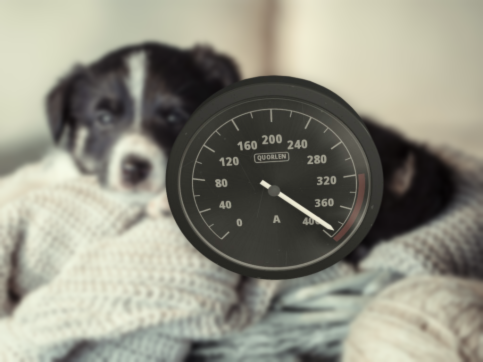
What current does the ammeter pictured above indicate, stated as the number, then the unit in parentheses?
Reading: 390 (A)
